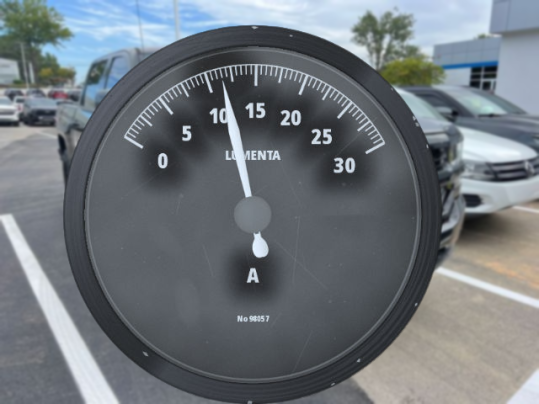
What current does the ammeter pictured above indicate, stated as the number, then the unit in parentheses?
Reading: 11.5 (A)
